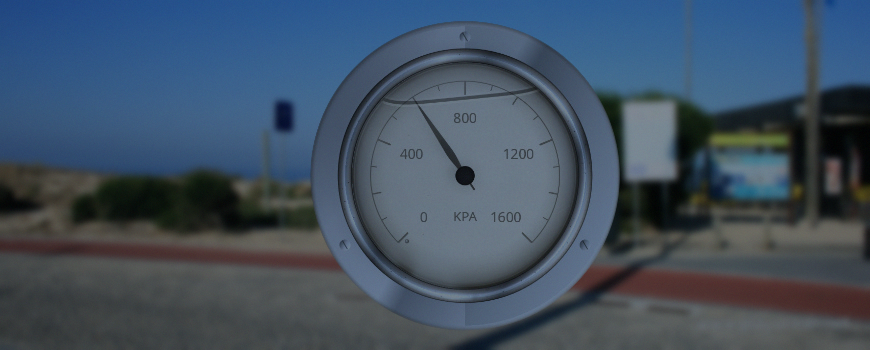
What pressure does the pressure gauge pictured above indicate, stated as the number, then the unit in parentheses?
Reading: 600 (kPa)
